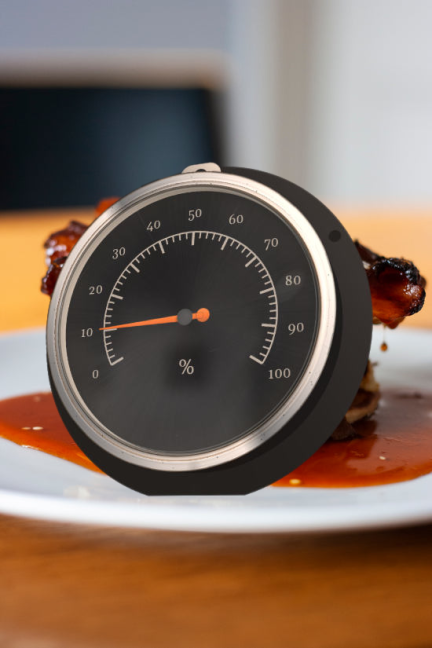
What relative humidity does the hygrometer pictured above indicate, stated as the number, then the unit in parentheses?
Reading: 10 (%)
